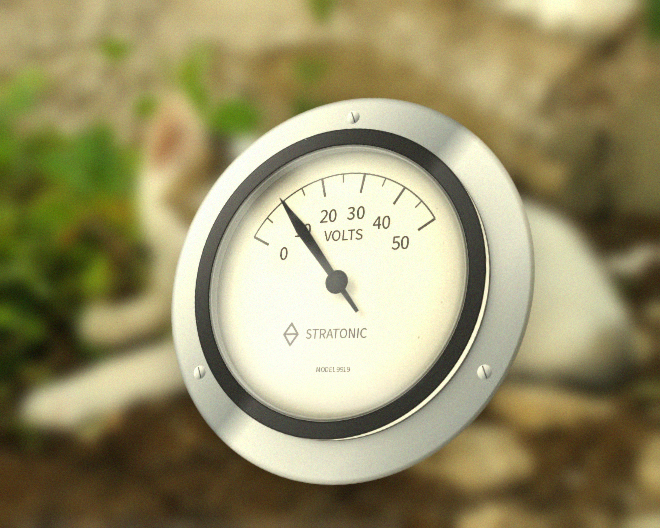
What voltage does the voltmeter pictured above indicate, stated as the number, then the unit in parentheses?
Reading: 10 (V)
